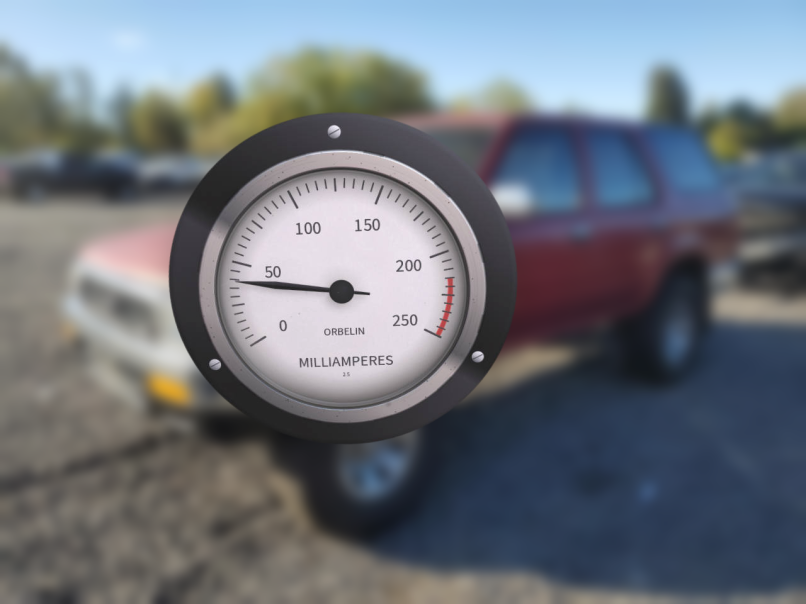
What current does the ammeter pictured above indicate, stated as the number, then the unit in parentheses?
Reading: 40 (mA)
